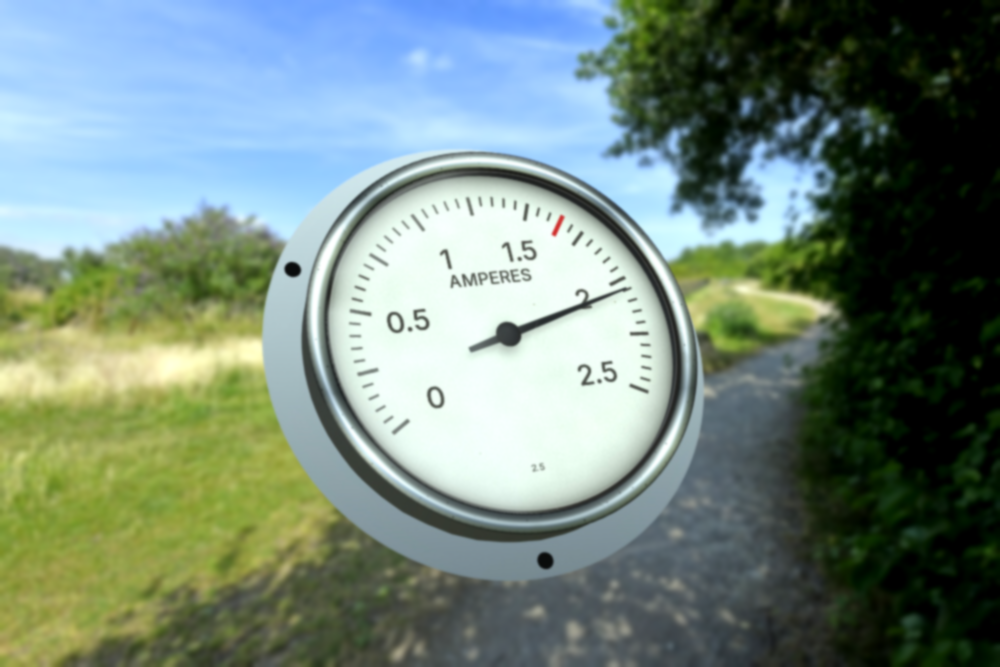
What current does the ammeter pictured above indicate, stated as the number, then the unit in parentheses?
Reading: 2.05 (A)
